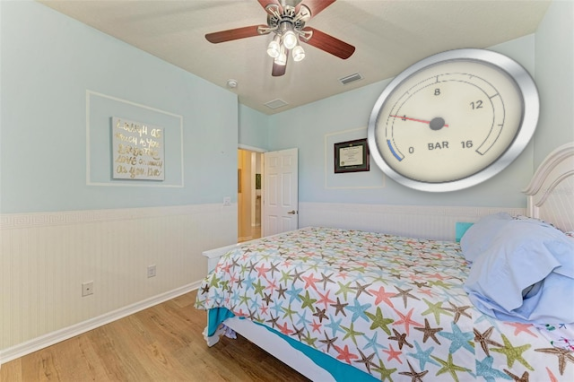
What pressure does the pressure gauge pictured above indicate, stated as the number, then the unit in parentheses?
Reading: 4 (bar)
